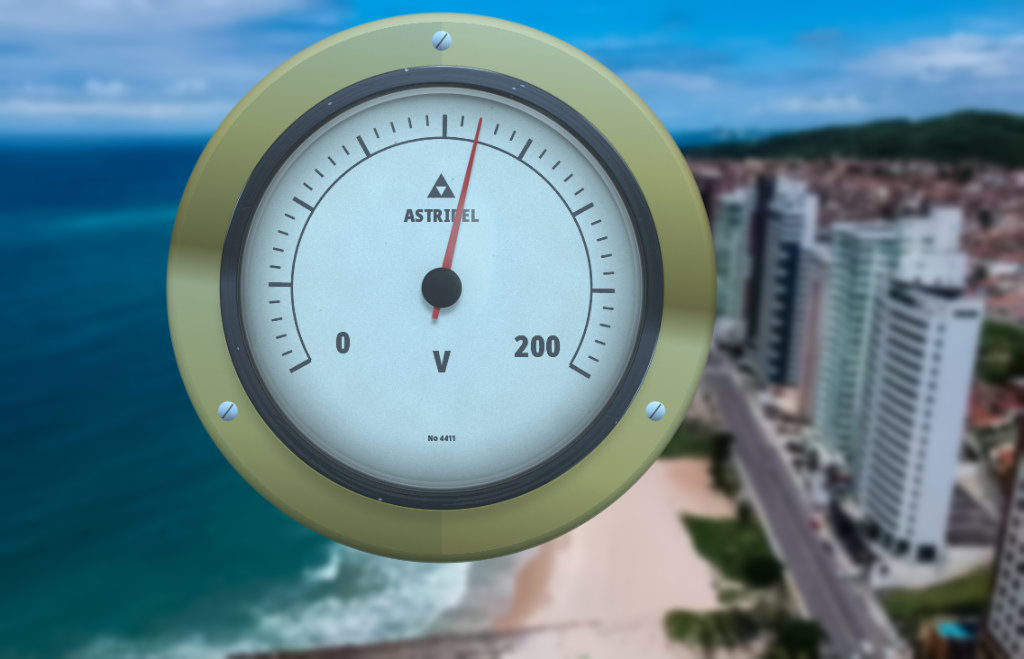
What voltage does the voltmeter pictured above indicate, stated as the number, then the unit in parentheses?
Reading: 110 (V)
